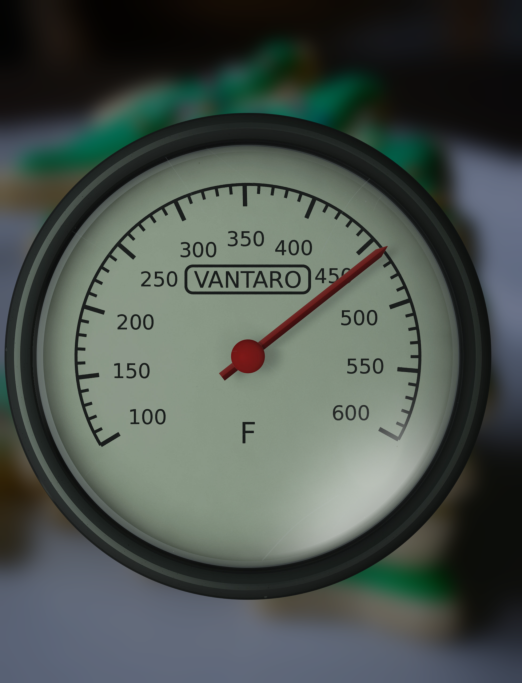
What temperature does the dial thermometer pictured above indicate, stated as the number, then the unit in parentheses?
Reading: 460 (°F)
